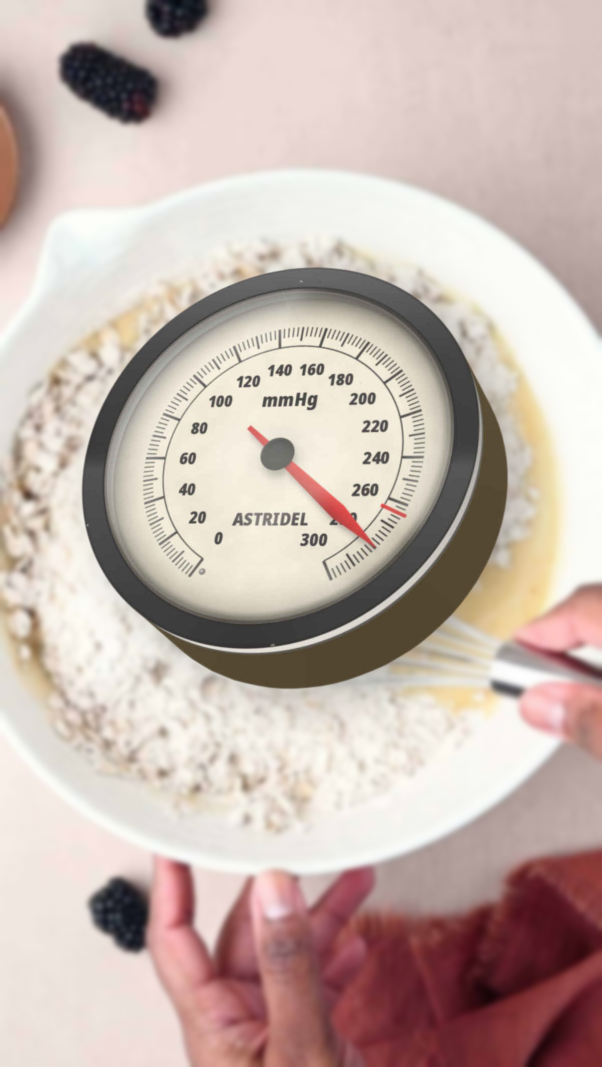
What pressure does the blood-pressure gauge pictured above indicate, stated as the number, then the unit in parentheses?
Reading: 280 (mmHg)
